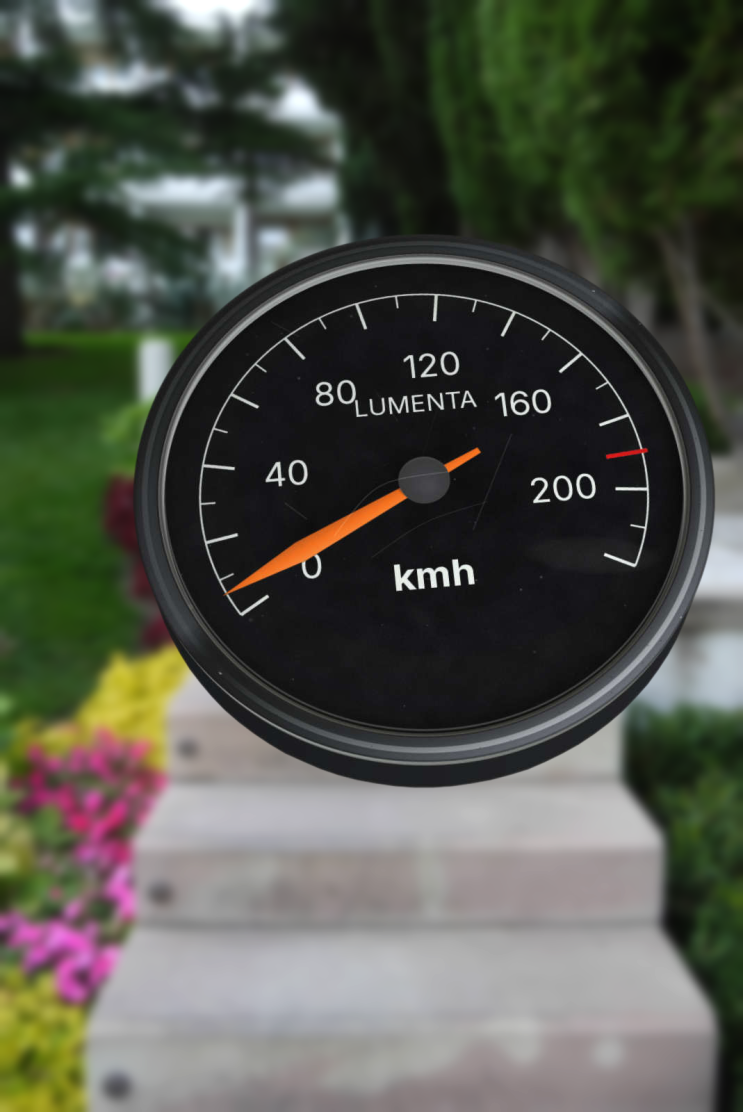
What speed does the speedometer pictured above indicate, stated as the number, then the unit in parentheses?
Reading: 5 (km/h)
